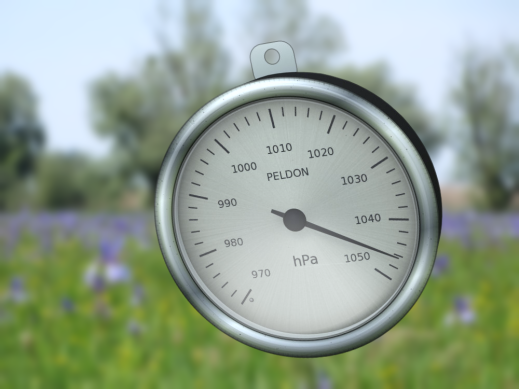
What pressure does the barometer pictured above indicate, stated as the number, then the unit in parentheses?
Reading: 1046 (hPa)
